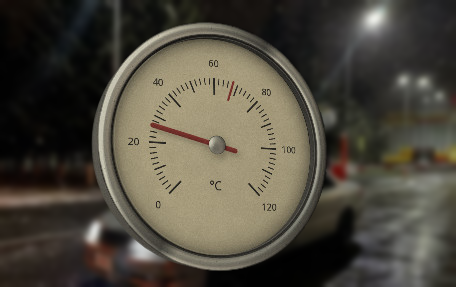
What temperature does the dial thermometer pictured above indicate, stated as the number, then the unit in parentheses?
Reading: 26 (°C)
